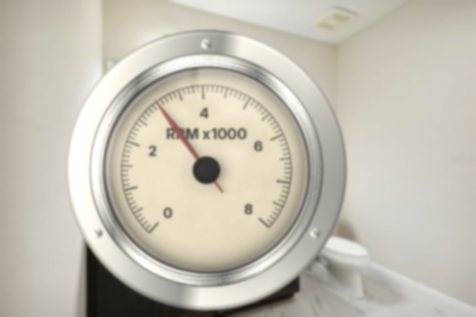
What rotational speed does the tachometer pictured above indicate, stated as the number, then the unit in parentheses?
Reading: 3000 (rpm)
